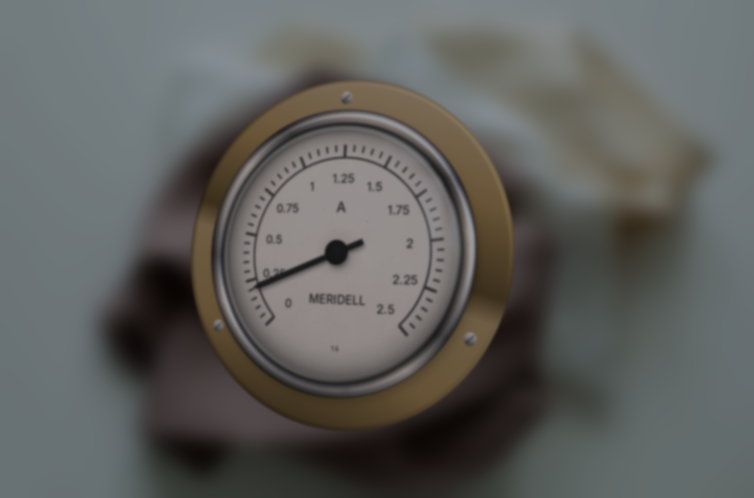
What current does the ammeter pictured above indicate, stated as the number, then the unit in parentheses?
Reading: 0.2 (A)
